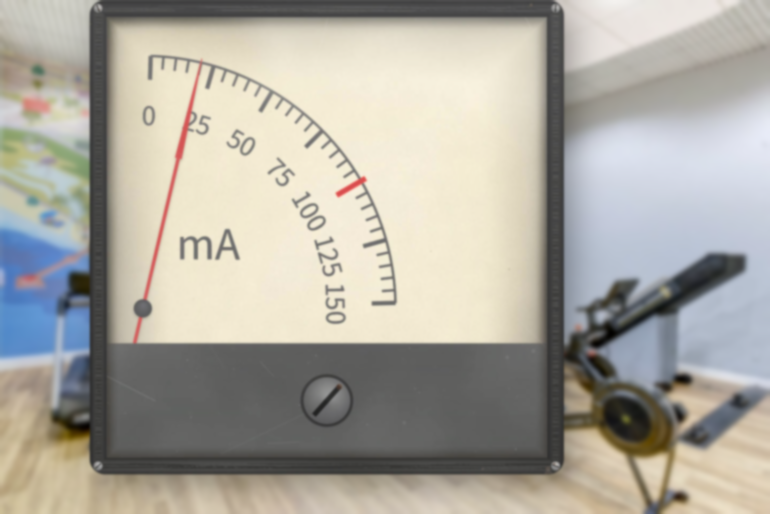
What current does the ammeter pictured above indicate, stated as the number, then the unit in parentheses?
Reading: 20 (mA)
